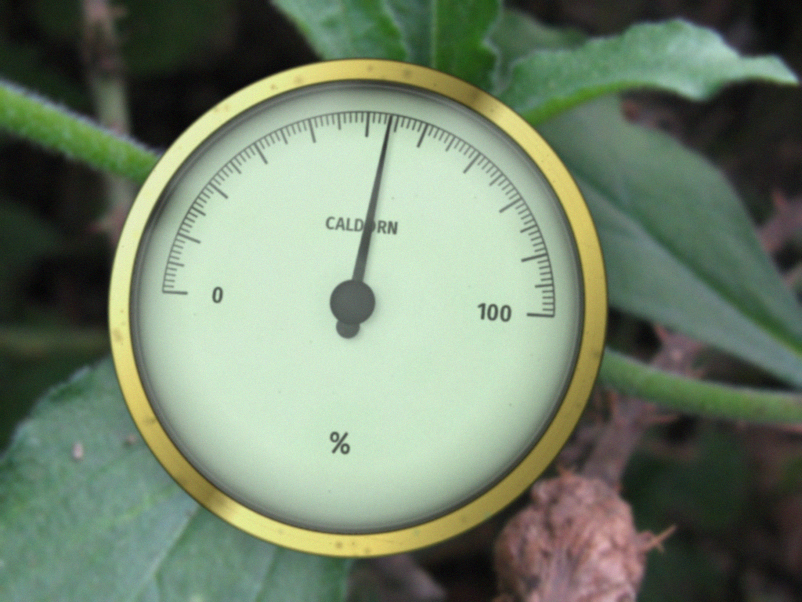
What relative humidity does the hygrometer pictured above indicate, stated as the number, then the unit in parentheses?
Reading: 54 (%)
